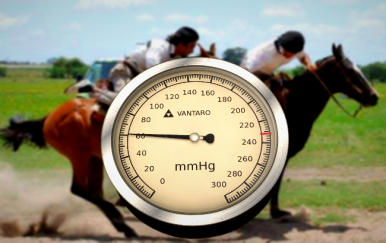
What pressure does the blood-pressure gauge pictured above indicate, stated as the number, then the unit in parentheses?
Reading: 60 (mmHg)
